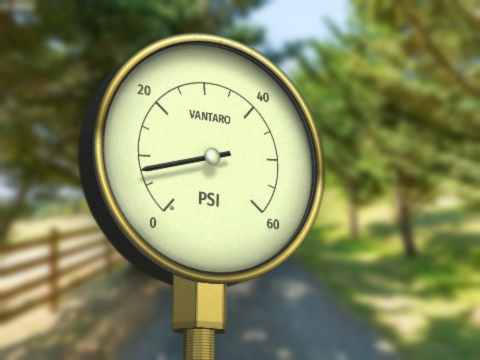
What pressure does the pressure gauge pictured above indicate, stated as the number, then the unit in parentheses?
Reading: 7.5 (psi)
